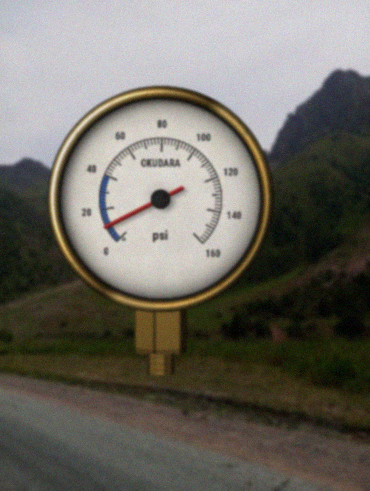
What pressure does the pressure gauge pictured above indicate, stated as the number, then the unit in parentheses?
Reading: 10 (psi)
